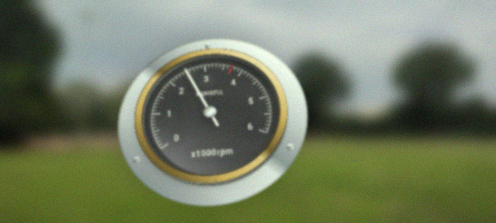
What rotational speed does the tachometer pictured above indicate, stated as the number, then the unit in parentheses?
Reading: 2500 (rpm)
